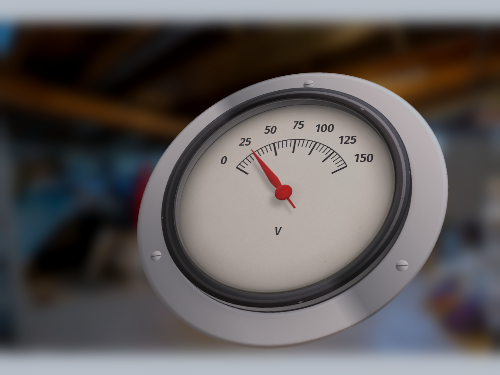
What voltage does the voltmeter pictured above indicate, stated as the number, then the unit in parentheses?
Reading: 25 (V)
